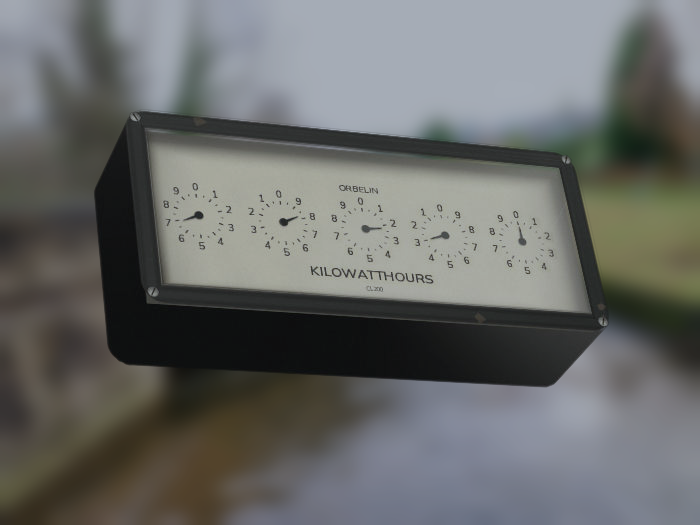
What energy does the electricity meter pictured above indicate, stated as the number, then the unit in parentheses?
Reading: 68230 (kWh)
